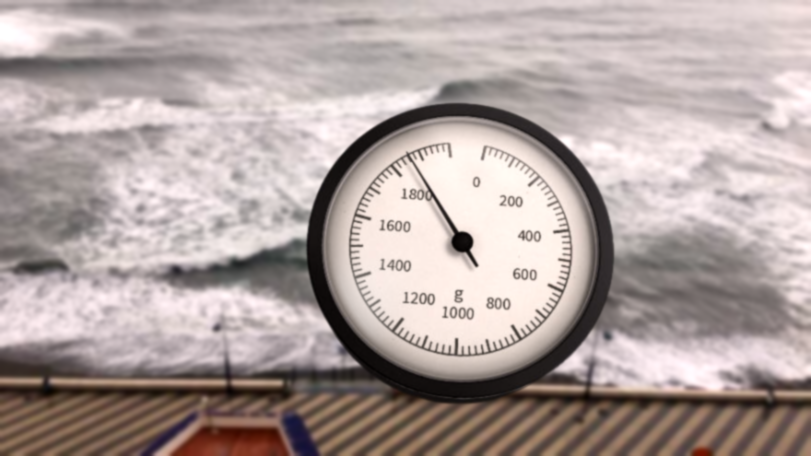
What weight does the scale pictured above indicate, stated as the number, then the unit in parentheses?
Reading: 1860 (g)
